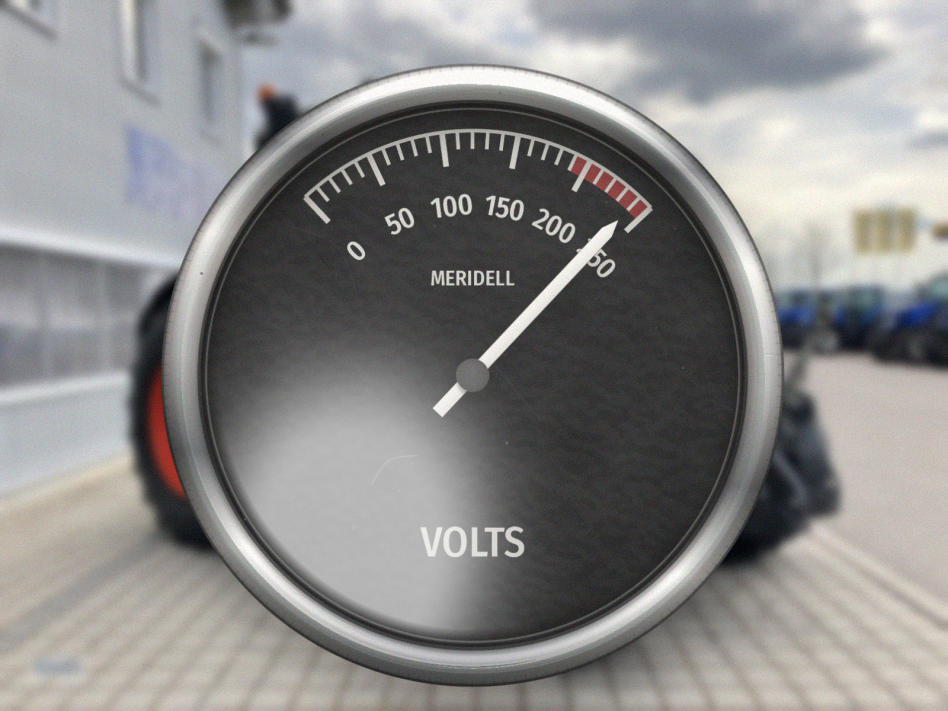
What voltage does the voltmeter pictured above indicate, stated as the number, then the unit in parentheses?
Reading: 240 (V)
